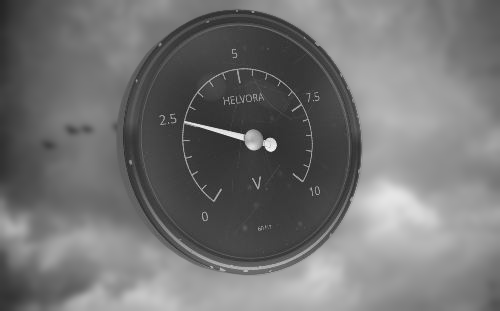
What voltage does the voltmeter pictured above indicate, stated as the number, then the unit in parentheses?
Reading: 2.5 (V)
